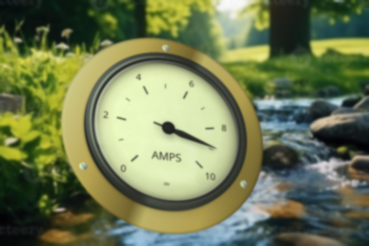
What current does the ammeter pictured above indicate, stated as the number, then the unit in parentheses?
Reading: 9 (A)
